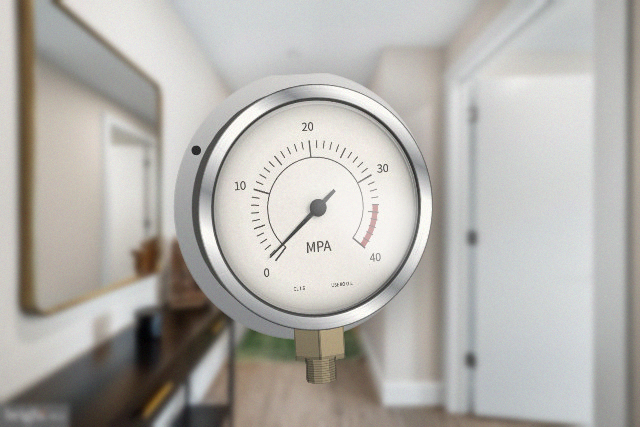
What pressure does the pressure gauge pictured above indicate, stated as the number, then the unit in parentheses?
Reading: 1 (MPa)
